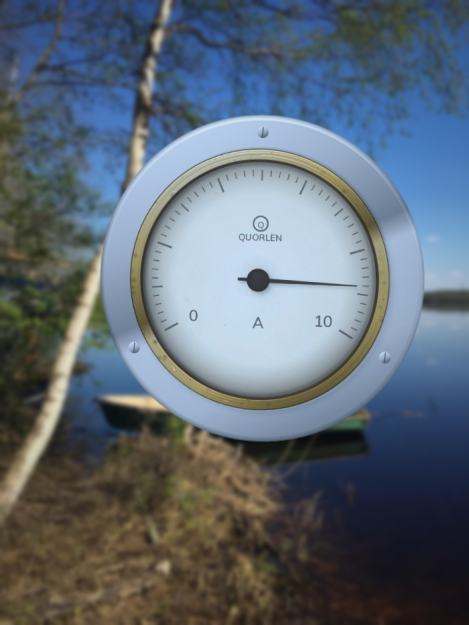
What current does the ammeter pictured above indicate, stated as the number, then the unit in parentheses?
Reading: 8.8 (A)
